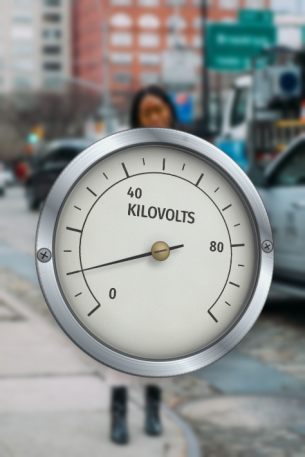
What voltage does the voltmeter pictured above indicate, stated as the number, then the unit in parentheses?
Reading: 10 (kV)
